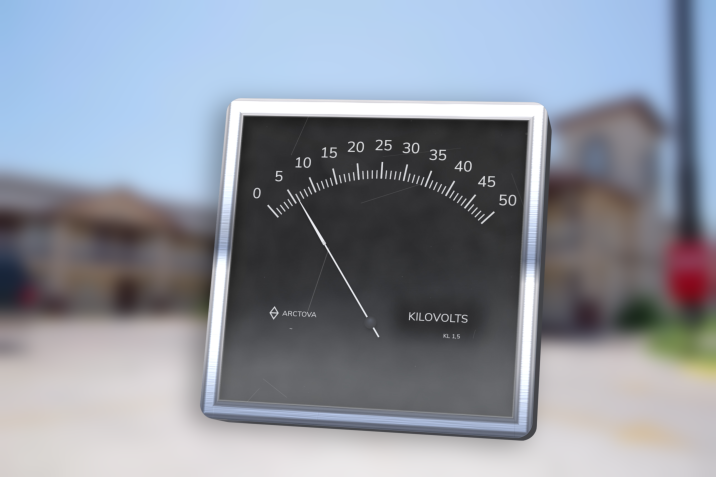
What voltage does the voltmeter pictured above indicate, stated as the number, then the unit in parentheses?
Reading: 6 (kV)
